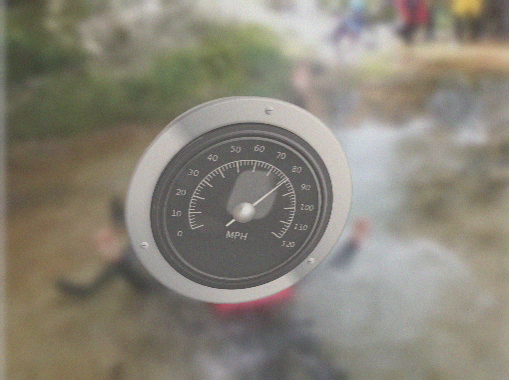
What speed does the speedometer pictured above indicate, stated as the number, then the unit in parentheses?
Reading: 80 (mph)
